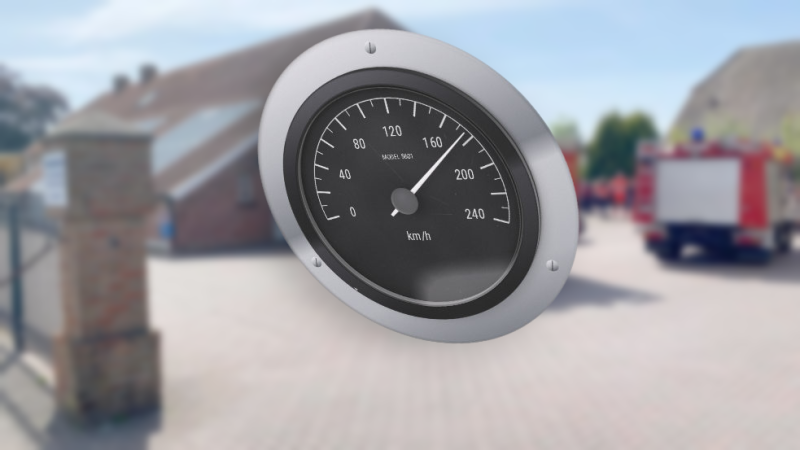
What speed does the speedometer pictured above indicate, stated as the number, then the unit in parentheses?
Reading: 175 (km/h)
